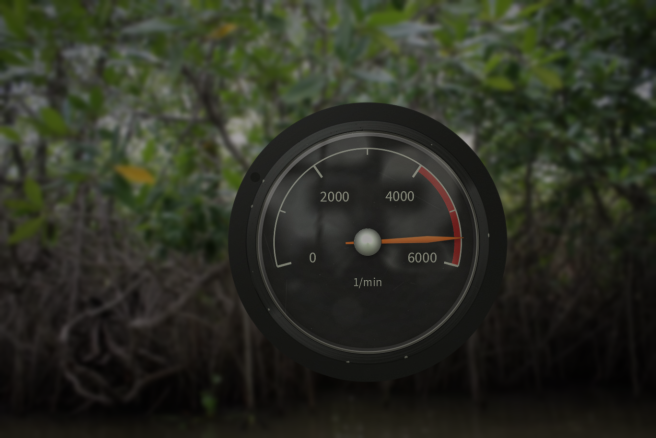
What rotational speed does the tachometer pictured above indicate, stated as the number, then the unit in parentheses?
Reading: 5500 (rpm)
